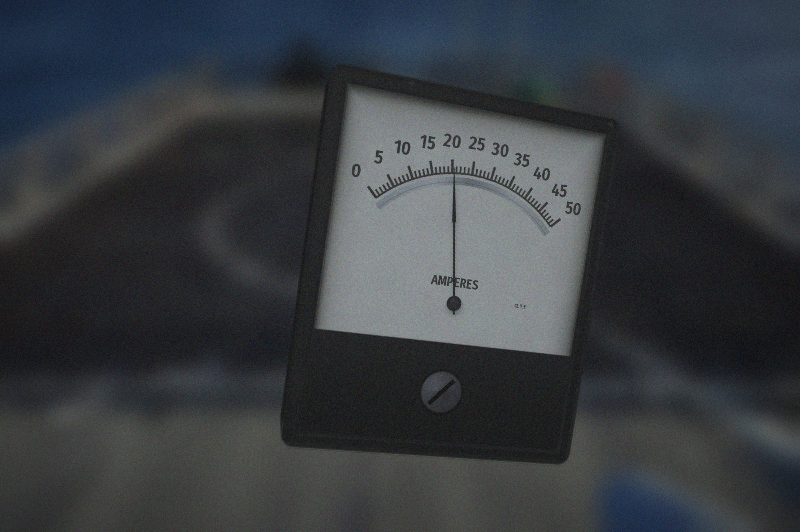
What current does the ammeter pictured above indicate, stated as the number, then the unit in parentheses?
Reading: 20 (A)
